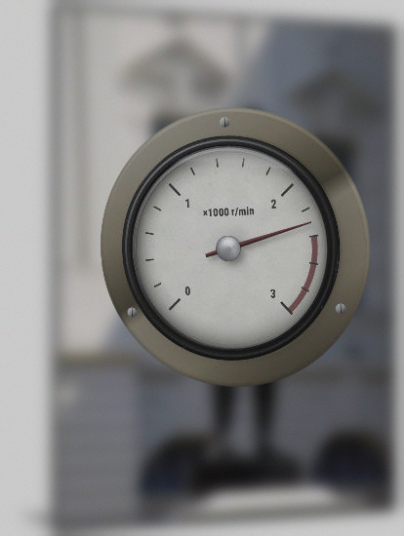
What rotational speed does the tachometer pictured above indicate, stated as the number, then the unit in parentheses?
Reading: 2300 (rpm)
